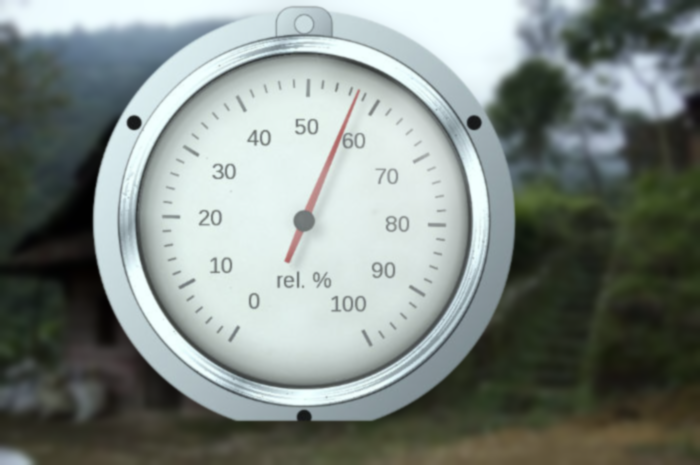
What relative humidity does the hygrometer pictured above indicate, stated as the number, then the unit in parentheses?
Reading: 57 (%)
